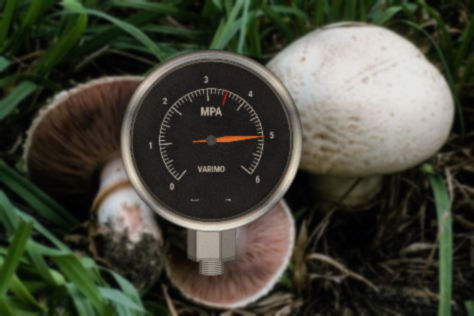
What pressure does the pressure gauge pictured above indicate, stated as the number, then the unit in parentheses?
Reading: 5 (MPa)
